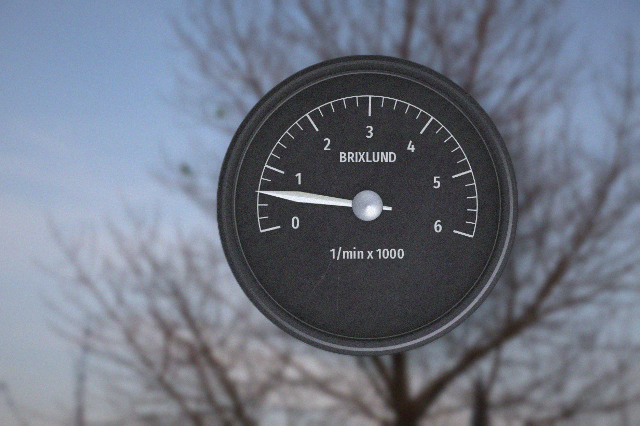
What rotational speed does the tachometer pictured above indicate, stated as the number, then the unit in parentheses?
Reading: 600 (rpm)
